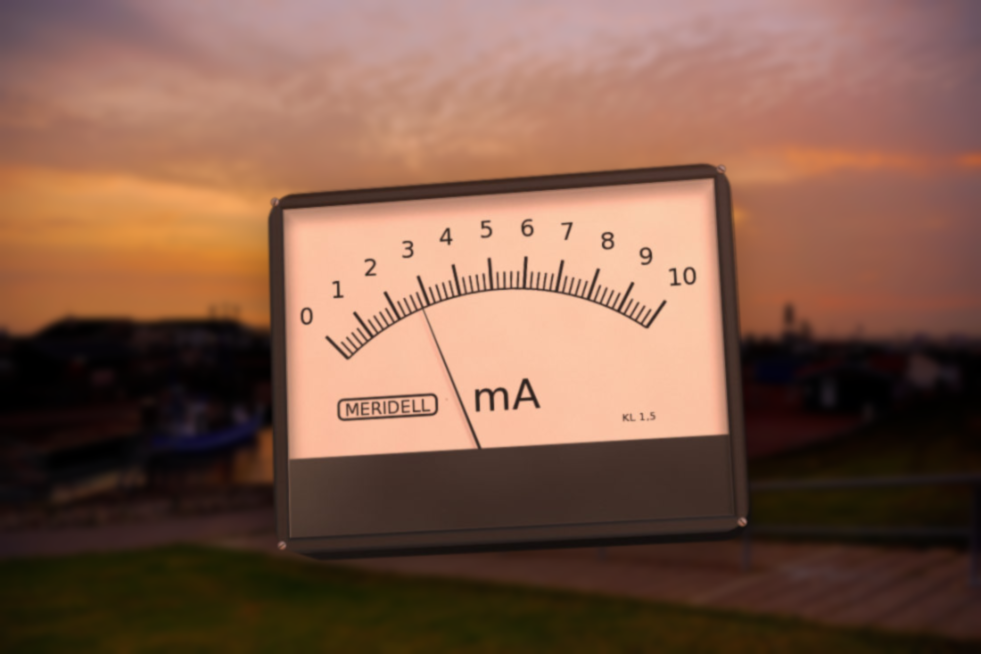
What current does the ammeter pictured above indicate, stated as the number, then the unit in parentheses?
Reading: 2.8 (mA)
